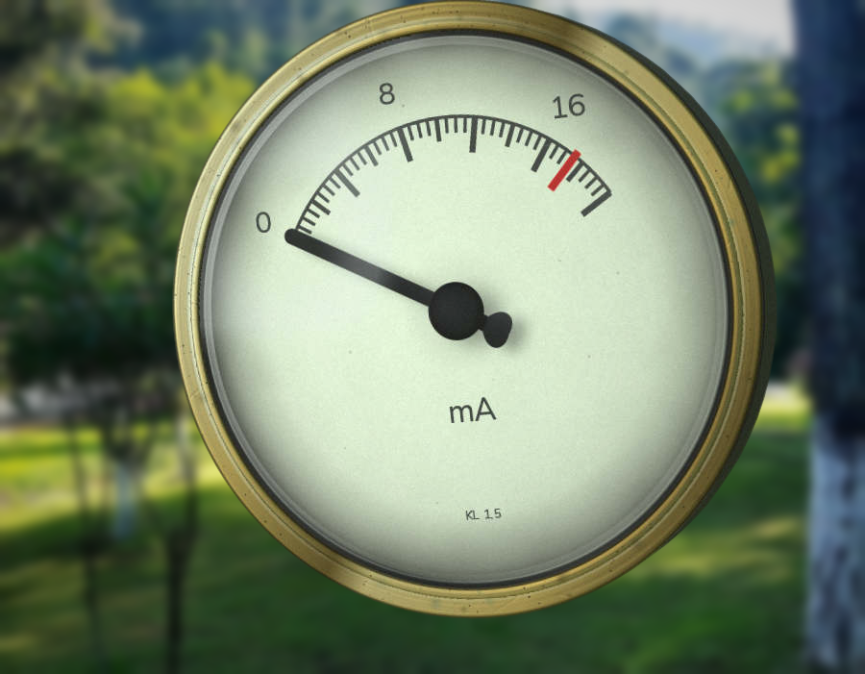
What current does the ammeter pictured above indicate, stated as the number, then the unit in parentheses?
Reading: 0 (mA)
